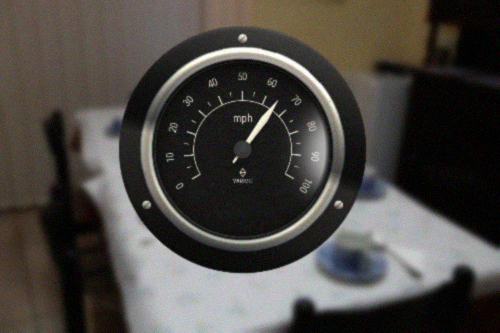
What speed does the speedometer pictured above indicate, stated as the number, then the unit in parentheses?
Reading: 65 (mph)
